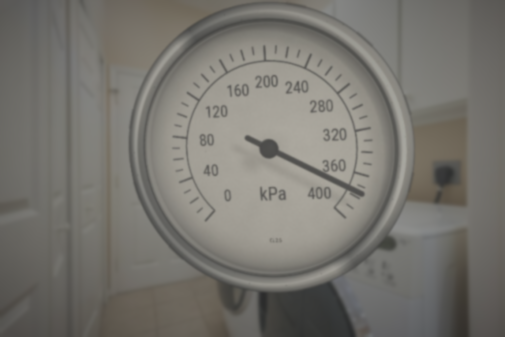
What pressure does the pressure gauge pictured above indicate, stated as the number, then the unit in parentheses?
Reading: 375 (kPa)
